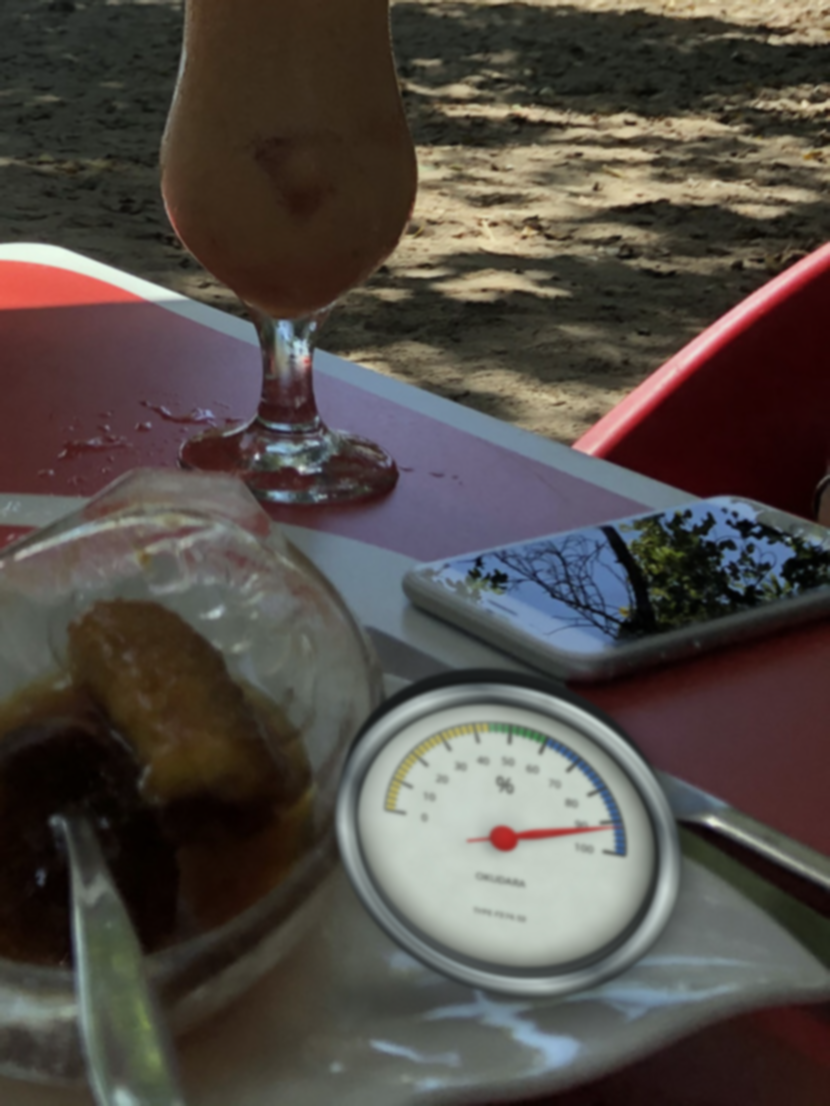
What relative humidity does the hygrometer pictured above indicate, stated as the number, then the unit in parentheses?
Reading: 90 (%)
